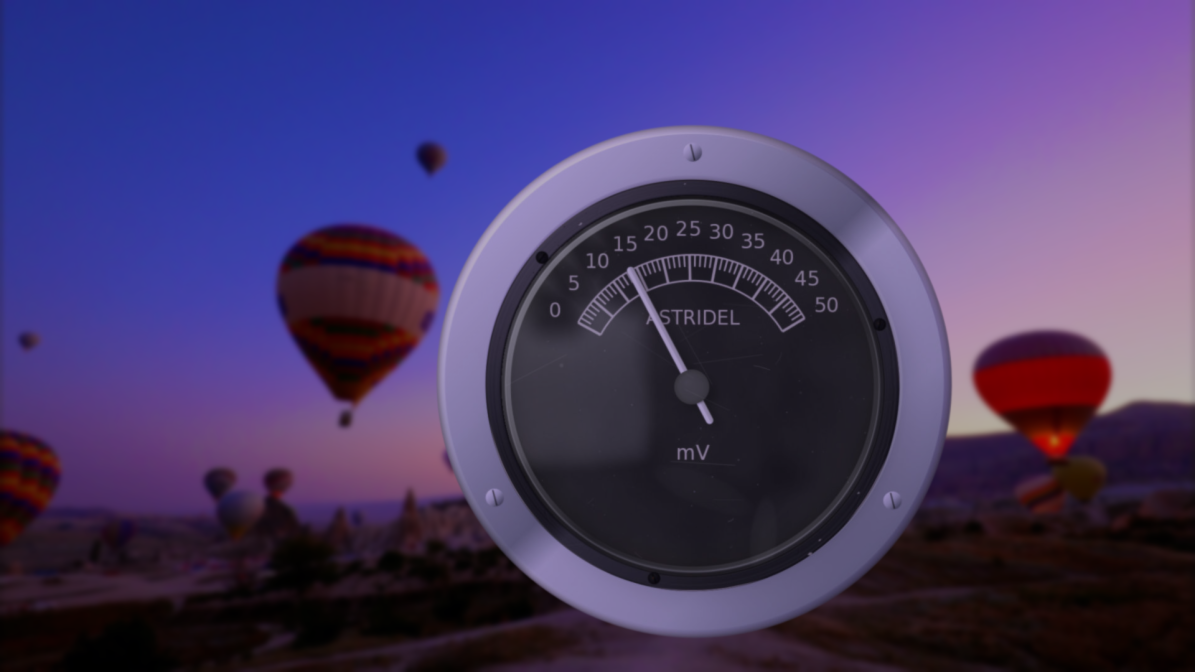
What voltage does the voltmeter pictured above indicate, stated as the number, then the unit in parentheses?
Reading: 14 (mV)
